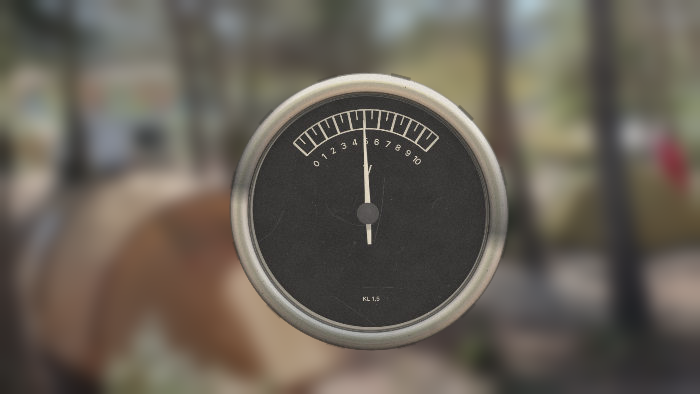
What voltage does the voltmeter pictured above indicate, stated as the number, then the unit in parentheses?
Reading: 5 (V)
